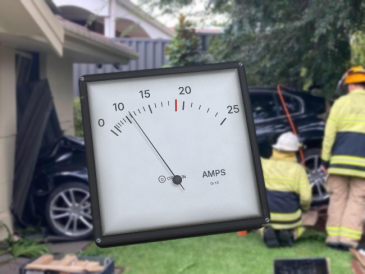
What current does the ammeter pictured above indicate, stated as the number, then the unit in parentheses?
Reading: 11 (A)
